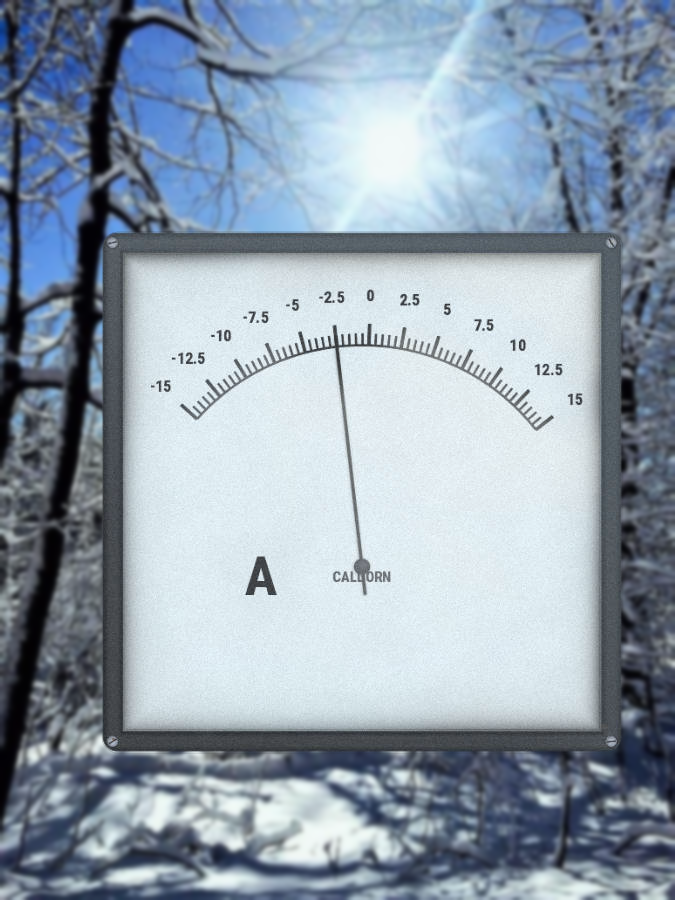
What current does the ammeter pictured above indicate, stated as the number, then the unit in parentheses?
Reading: -2.5 (A)
